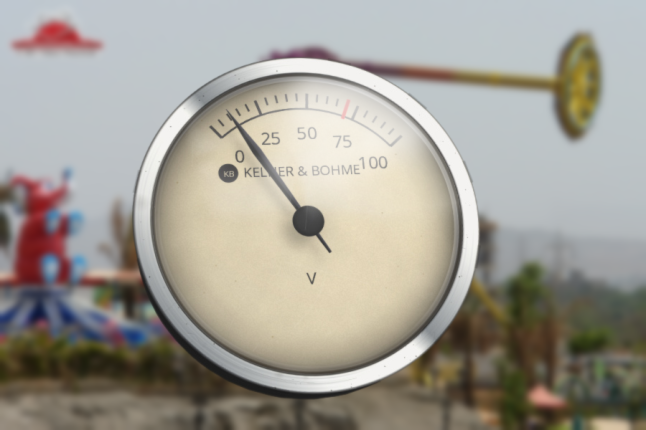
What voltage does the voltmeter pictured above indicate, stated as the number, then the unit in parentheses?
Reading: 10 (V)
